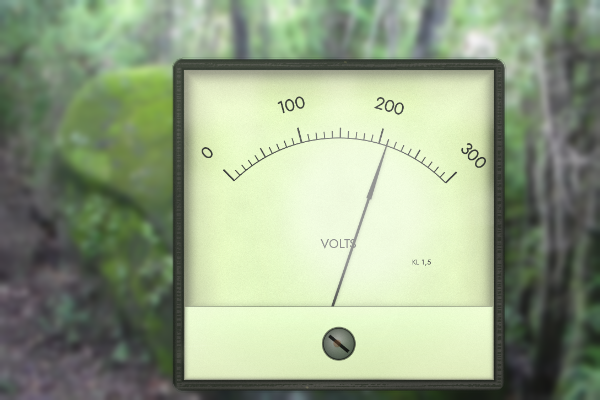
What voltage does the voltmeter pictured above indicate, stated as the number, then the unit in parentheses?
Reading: 210 (V)
